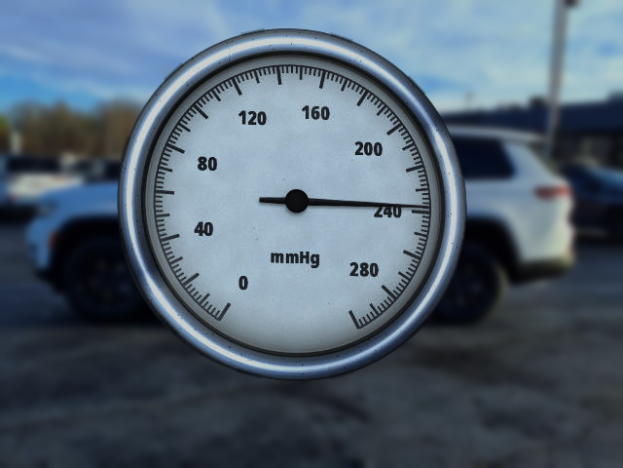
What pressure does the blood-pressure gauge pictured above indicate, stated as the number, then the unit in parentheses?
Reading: 238 (mmHg)
